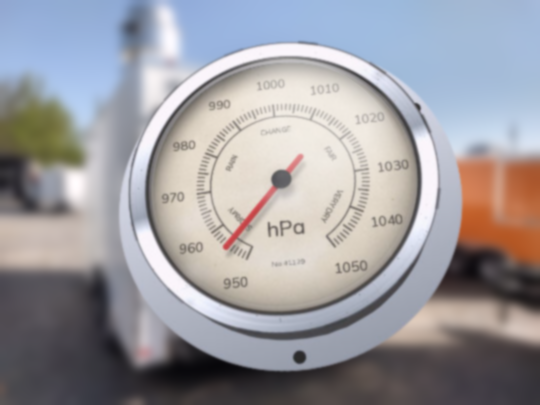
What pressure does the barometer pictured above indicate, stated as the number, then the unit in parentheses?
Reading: 955 (hPa)
